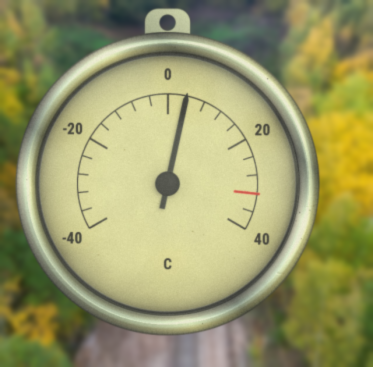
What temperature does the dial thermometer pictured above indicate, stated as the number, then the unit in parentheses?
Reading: 4 (°C)
